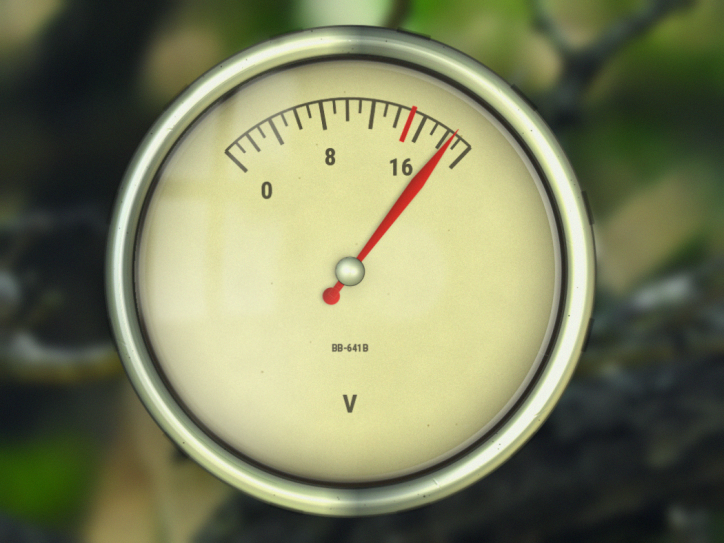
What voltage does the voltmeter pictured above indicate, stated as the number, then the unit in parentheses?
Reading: 18.5 (V)
